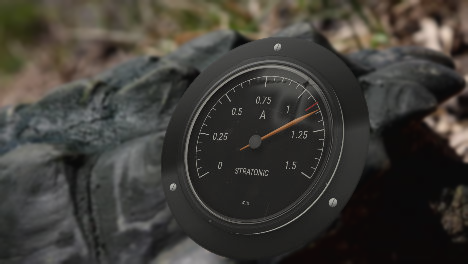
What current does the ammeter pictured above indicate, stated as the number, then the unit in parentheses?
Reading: 1.15 (A)
